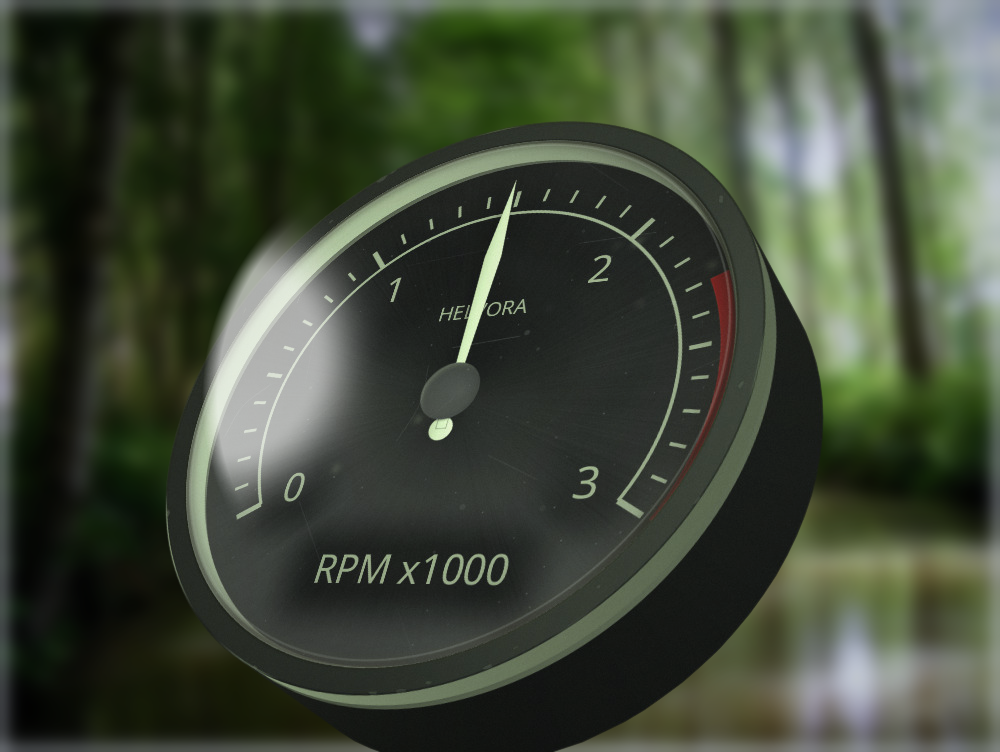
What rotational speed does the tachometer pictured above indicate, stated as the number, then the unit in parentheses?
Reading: 1500 (rpm)
